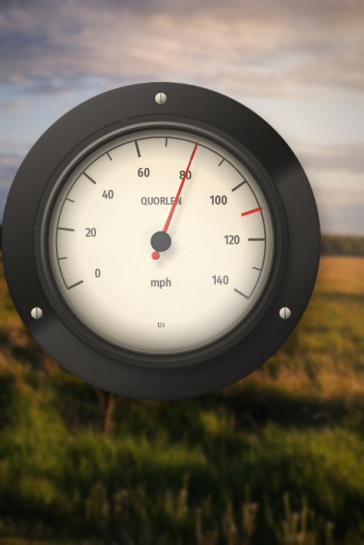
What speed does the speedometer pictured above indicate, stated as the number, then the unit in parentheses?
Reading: 80 (mph)
